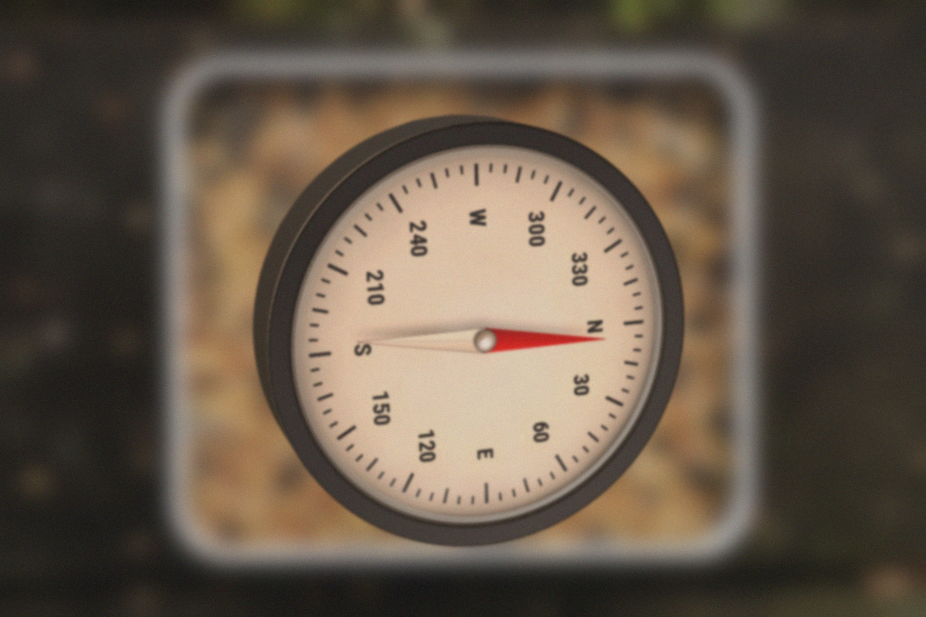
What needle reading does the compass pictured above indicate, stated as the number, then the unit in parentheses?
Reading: 5 (°)
